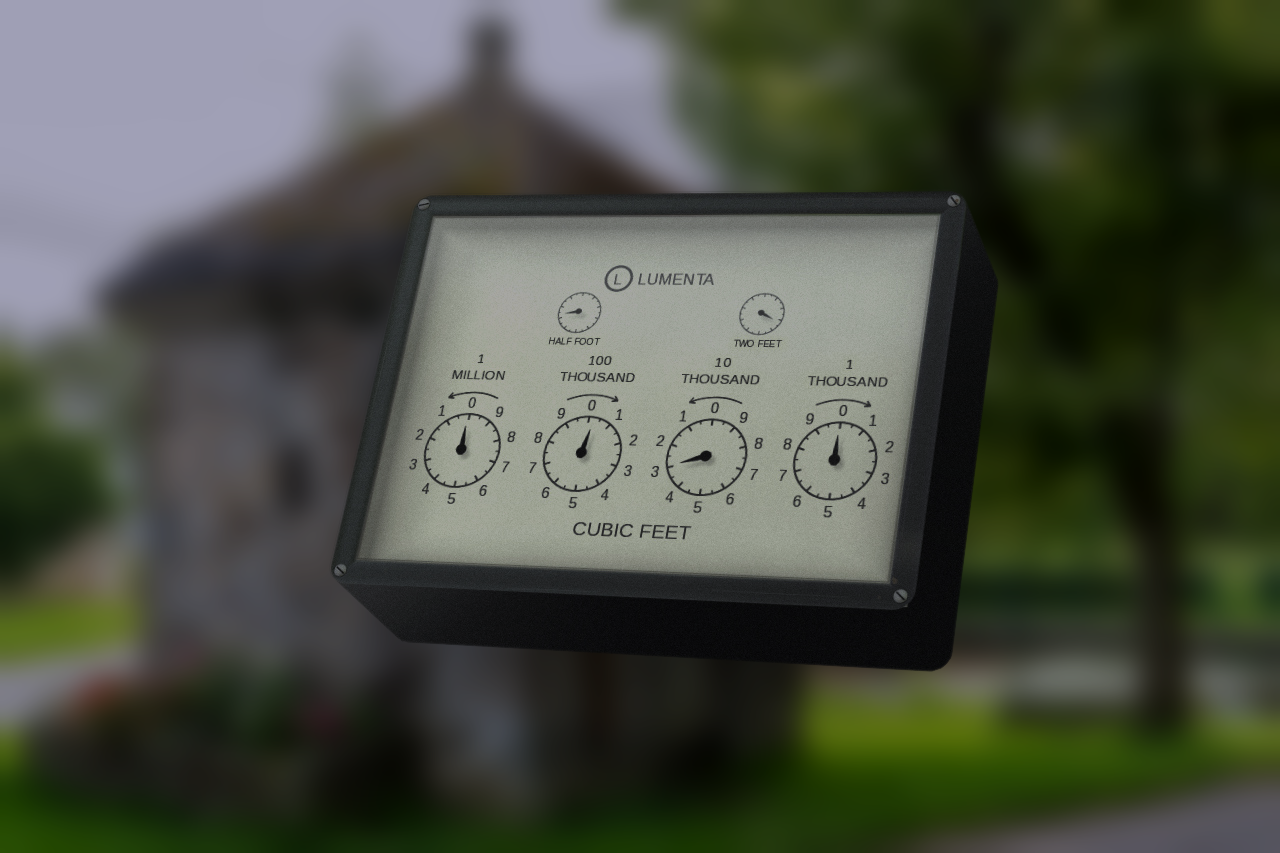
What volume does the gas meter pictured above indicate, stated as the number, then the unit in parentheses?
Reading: 3000 (ft³)
